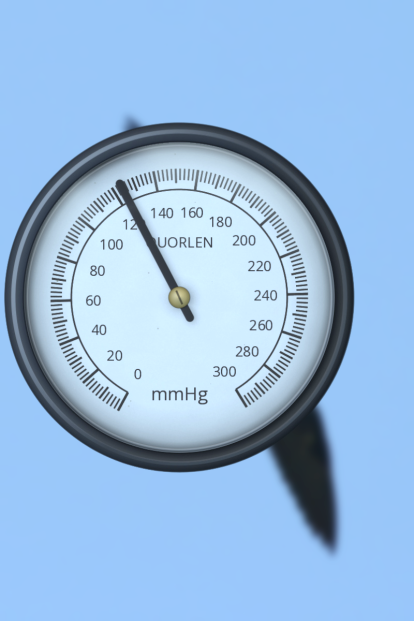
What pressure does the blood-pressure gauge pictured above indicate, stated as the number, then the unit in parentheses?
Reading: 124 (mmHg)
